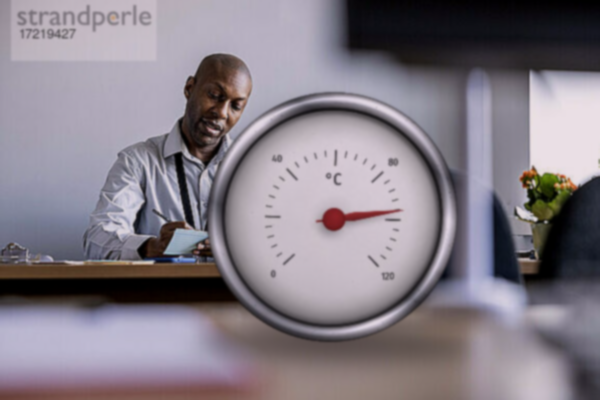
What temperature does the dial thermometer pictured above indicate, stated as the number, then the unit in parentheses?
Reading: 96 (°C)
